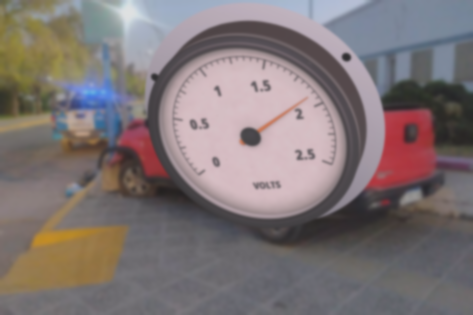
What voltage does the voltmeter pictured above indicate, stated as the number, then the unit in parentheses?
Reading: 1.9 (V)
